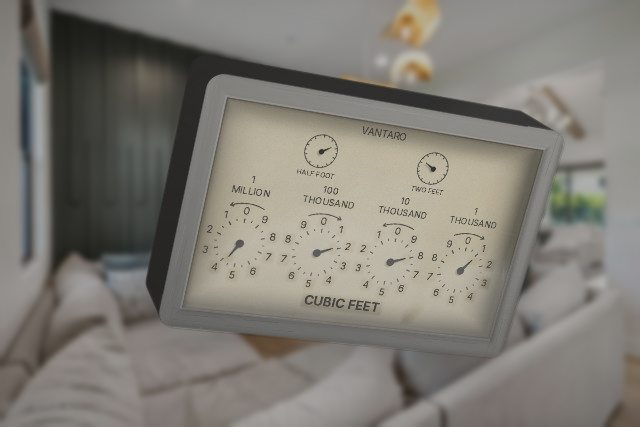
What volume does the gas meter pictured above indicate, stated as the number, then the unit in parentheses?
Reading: 418100 (ft³)
